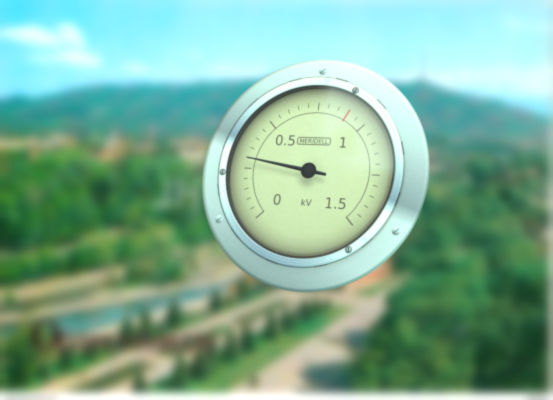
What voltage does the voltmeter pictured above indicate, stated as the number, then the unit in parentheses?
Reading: 0.3 (kV)
